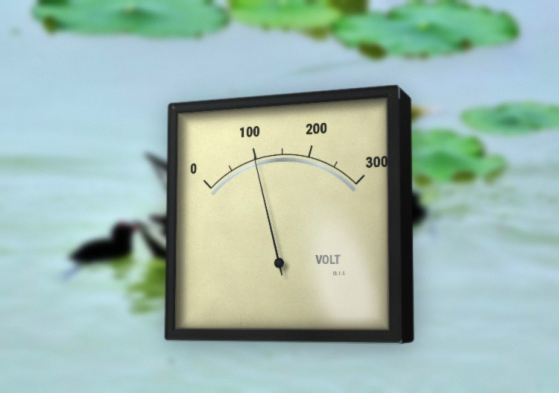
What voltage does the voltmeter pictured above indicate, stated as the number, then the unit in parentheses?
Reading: 100 (V)
